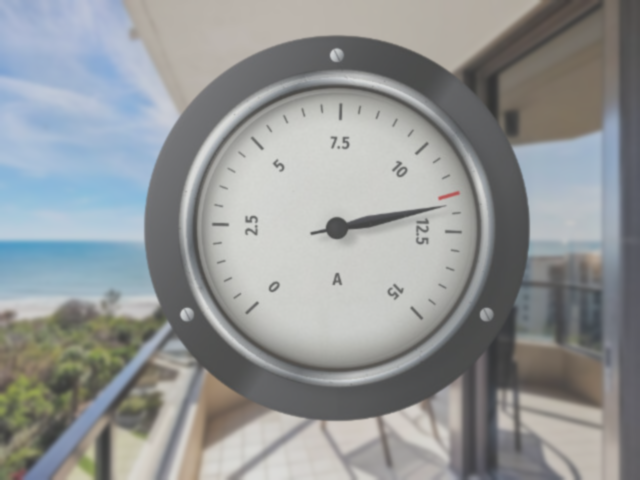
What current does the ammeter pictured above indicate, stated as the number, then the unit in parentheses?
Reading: 11.75 (A)
